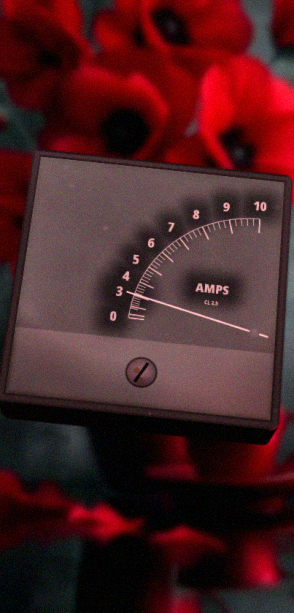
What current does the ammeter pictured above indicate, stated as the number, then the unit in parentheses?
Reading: 3 (A)
